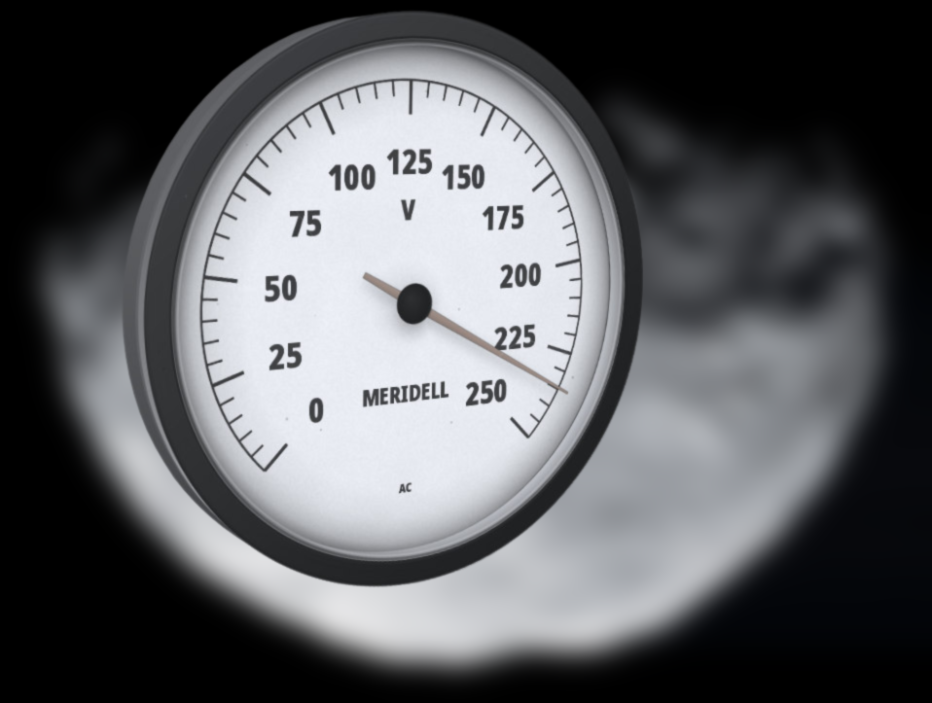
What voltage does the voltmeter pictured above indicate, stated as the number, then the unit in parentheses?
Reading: 235 (V)
